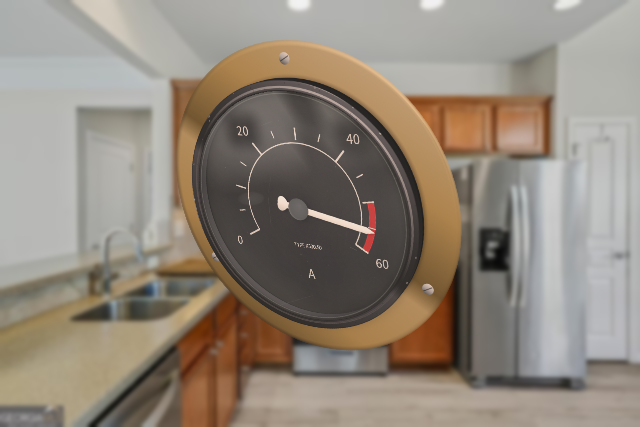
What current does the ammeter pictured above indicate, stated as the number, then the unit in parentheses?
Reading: 55 (A)
